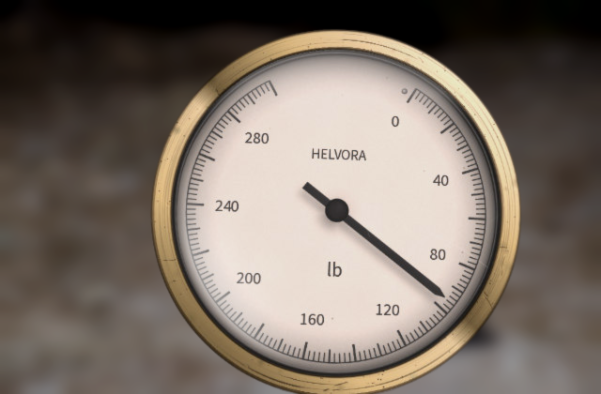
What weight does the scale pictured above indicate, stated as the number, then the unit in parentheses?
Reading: 96 (lb)
